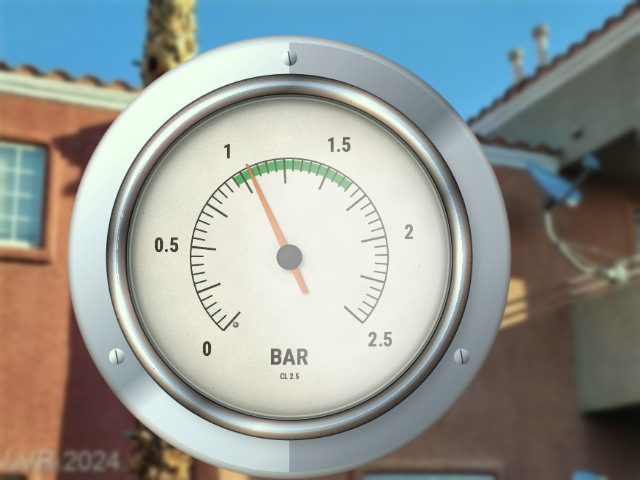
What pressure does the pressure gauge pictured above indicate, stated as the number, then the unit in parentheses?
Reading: 1.05 (bar)
